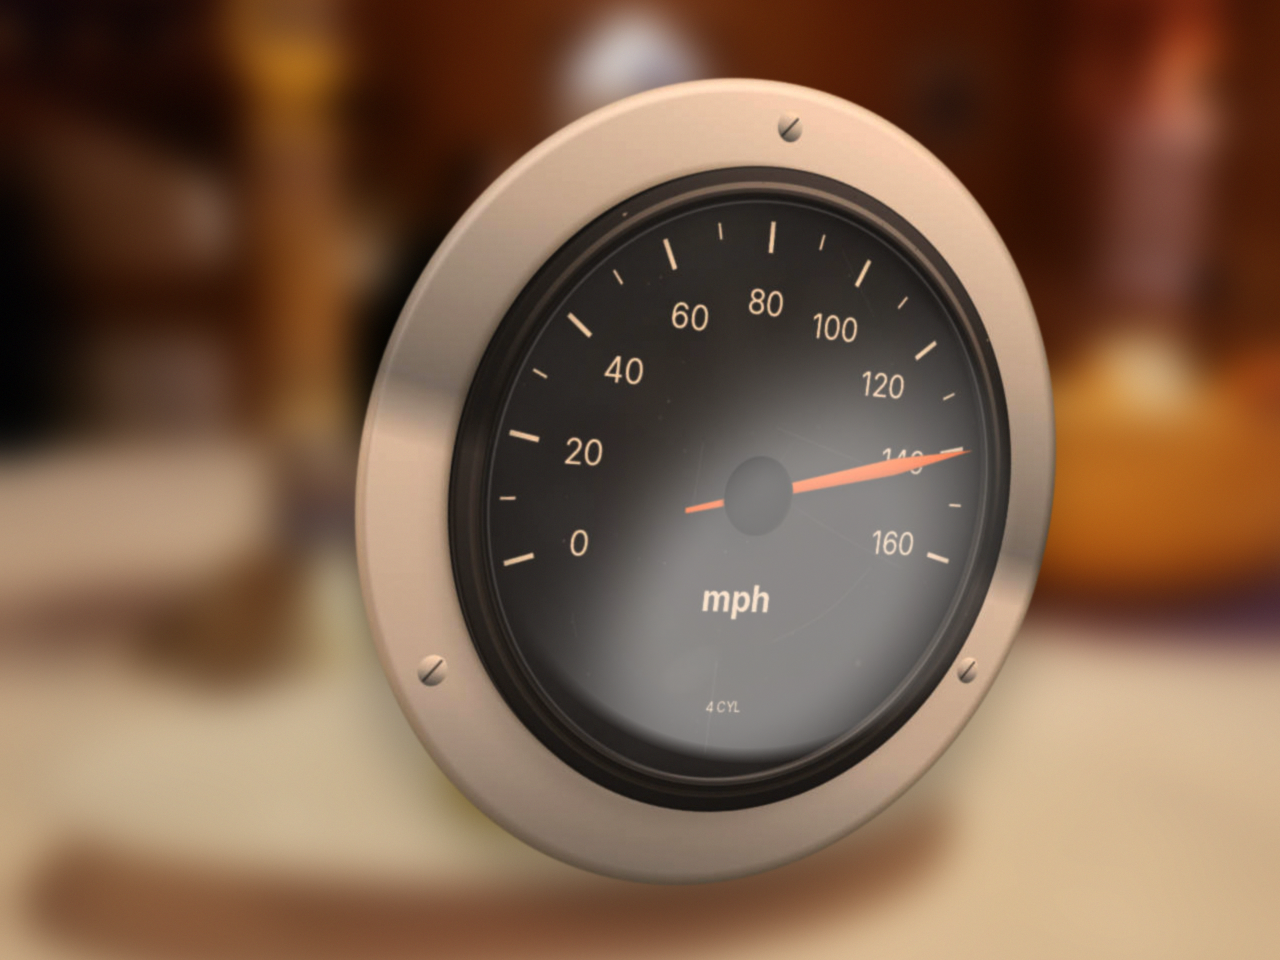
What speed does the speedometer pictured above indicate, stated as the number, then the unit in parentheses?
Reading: 140 (mph)
